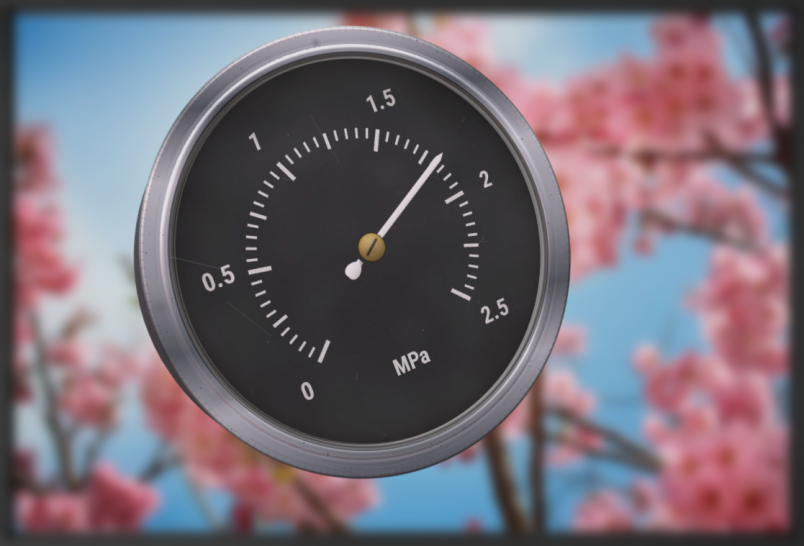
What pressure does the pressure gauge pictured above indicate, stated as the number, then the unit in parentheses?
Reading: 1.8 (MPa)
